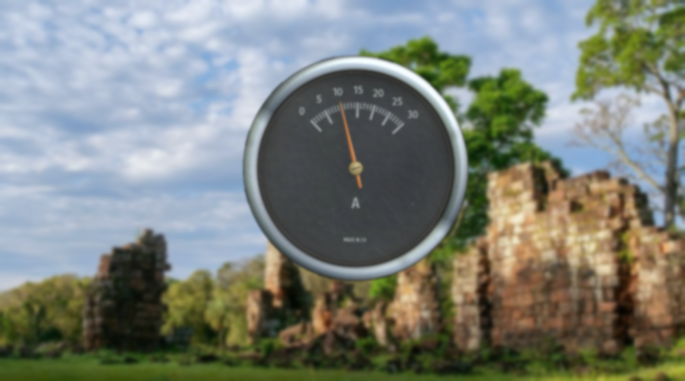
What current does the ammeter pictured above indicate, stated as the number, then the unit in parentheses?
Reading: 10 (A)
